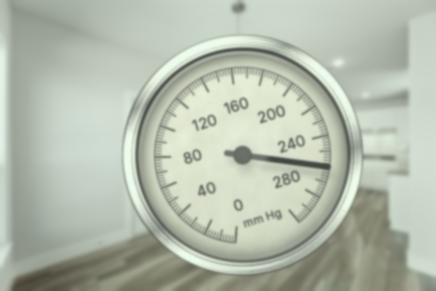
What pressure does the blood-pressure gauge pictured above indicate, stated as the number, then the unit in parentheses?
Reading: 260 (mmHg)
